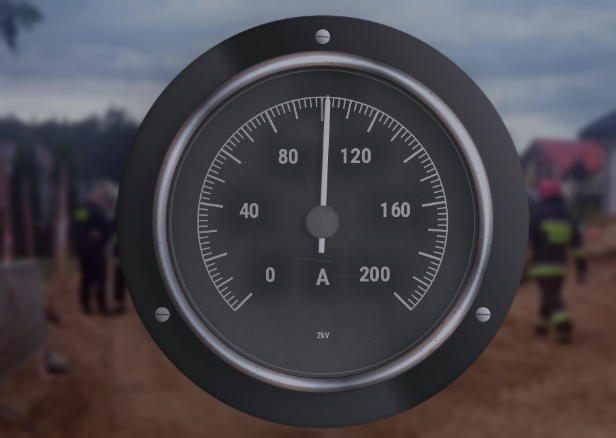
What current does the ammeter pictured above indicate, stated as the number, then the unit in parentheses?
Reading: 102 (A)
